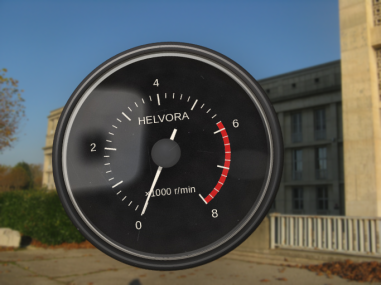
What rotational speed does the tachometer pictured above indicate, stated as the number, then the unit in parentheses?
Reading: 0 (rpm)
